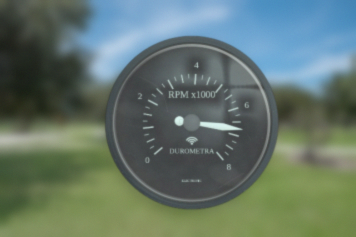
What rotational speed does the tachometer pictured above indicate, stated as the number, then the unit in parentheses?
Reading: 6750 (rpm)
